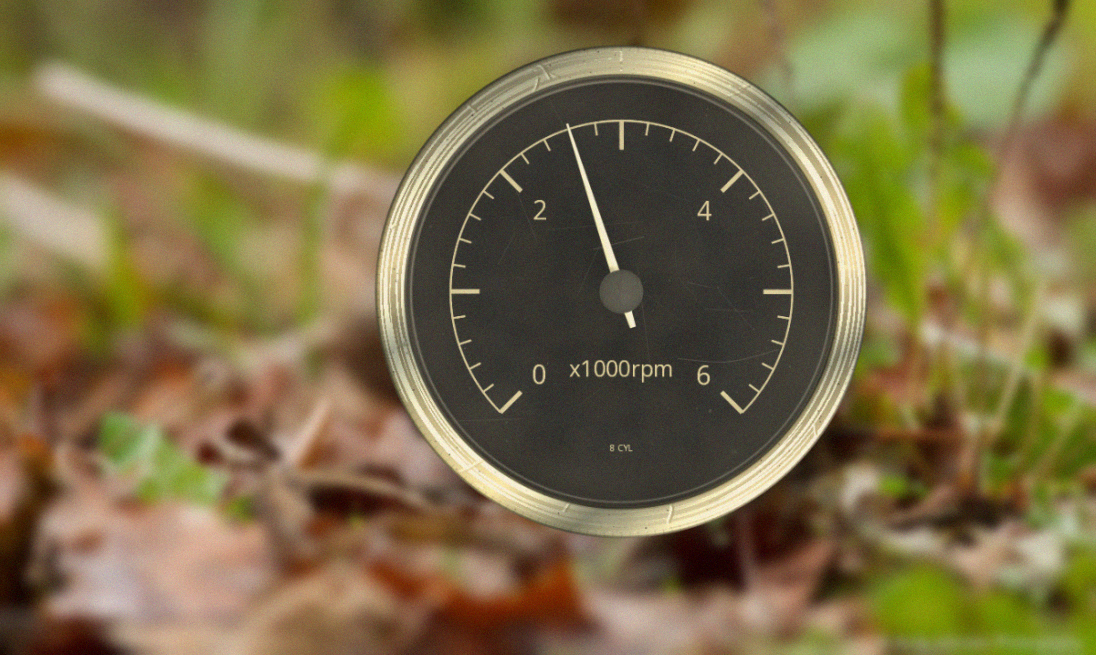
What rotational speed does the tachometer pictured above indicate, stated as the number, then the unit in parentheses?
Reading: 2600 (rpm)
